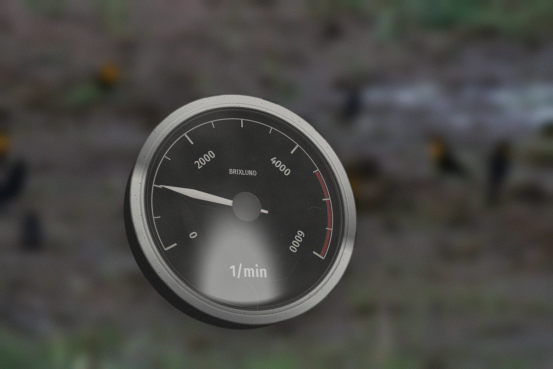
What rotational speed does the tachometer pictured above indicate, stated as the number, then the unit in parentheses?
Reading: 1000 (rpm)
